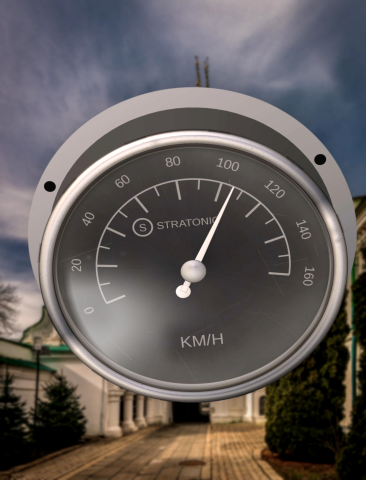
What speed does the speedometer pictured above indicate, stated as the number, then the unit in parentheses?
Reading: 105 (km/h)
